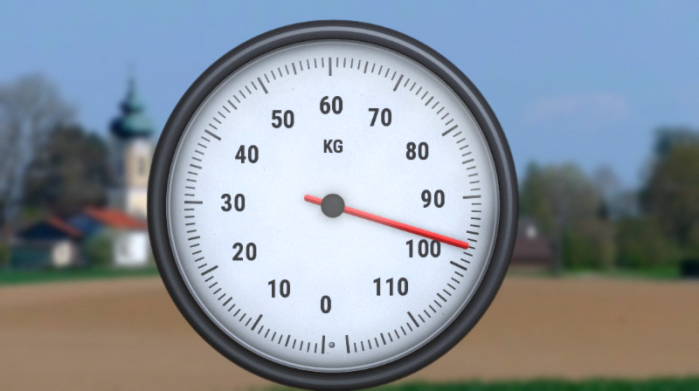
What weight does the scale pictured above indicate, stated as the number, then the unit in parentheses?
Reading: 97 (kg)
